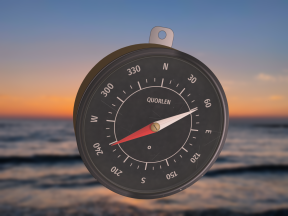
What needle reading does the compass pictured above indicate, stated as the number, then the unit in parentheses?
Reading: 240 (°)
